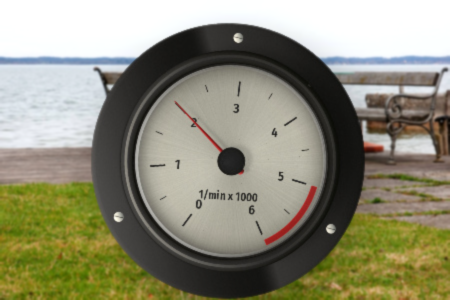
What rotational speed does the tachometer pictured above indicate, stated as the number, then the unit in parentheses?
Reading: 2000 (rpm)
